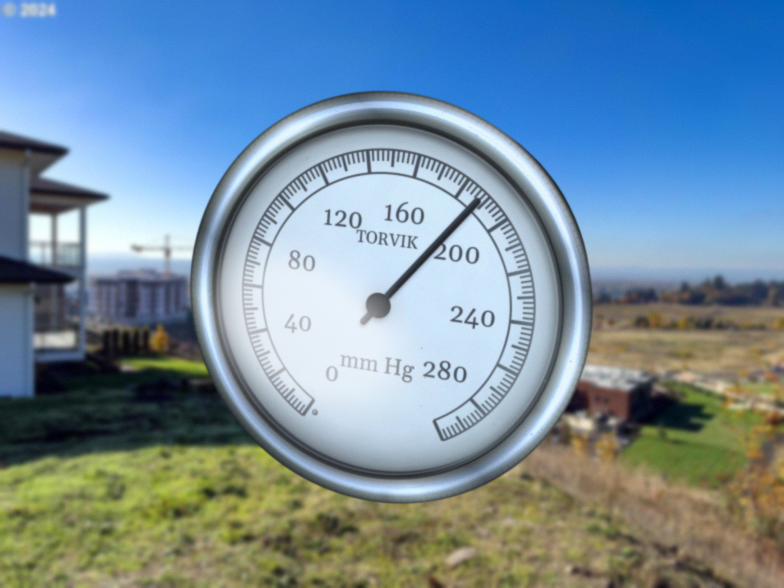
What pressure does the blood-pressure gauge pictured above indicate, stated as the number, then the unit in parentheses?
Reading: 188 (mmHg)
